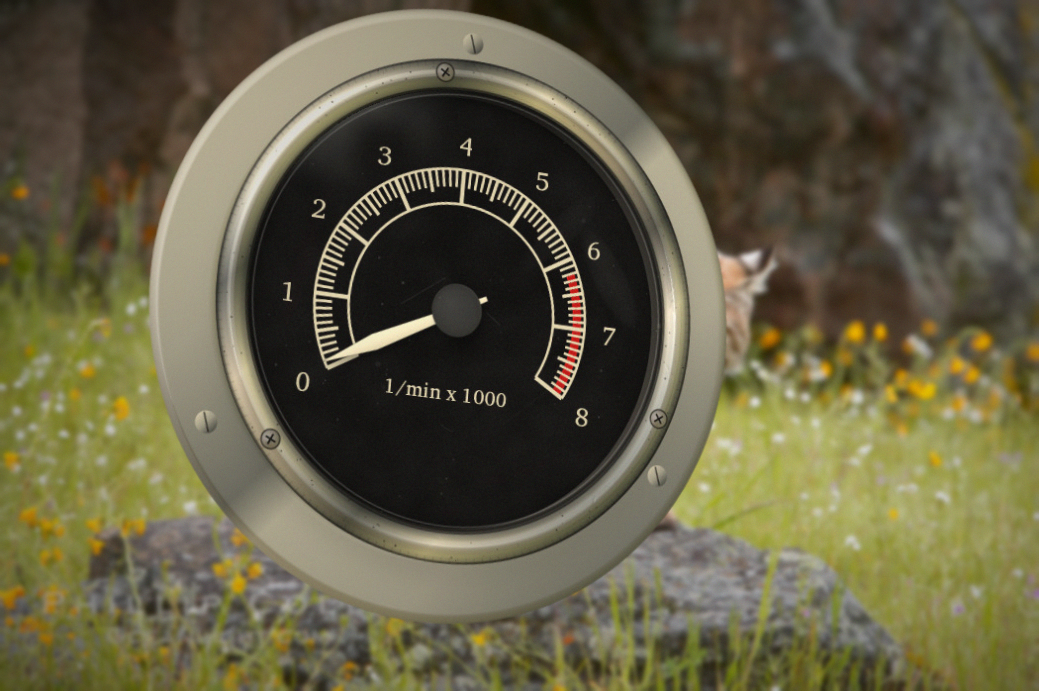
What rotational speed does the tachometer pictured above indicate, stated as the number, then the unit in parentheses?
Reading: 100 (rpm)
